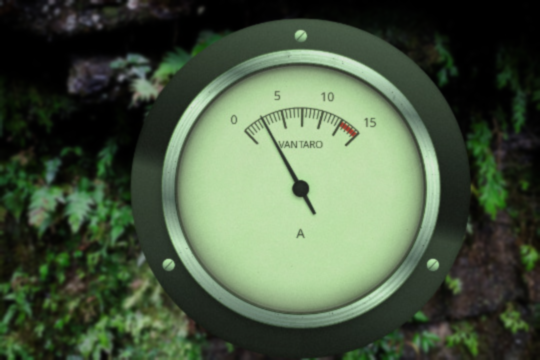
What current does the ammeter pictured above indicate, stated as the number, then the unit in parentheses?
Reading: 2.5 (A)
